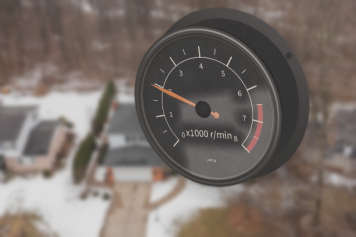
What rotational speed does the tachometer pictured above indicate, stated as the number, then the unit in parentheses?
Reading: 2000 (rpm)
